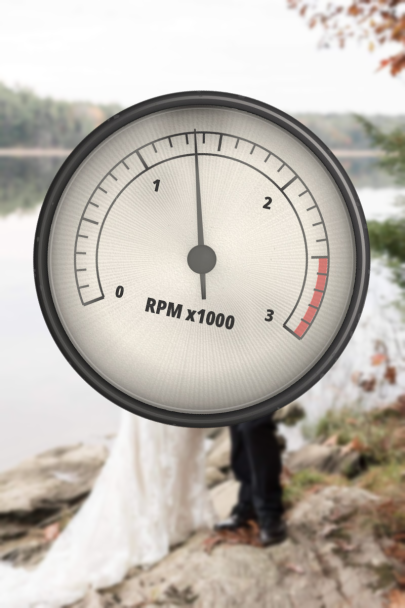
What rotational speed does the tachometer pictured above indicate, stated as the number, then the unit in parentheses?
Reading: 1350 (rpm)
